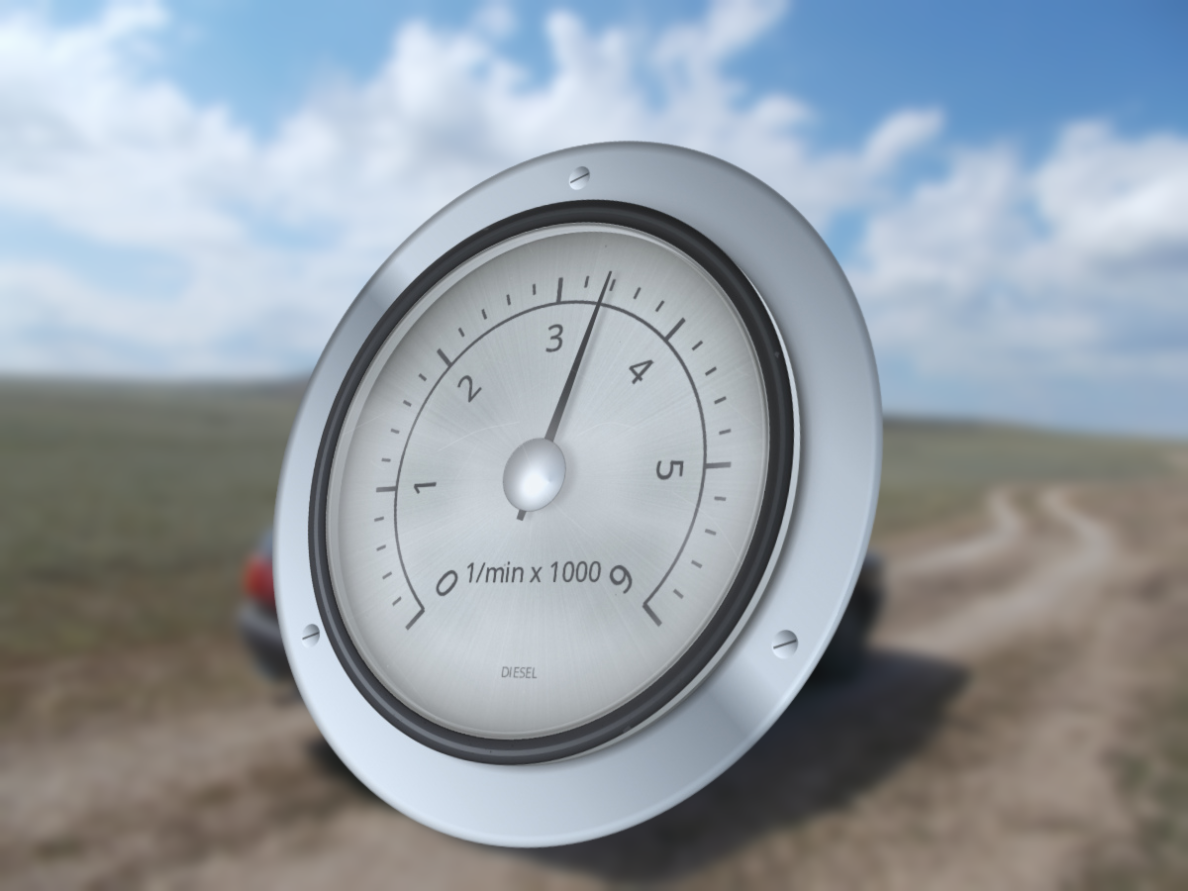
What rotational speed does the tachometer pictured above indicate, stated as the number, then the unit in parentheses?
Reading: 3400 (rpm)
